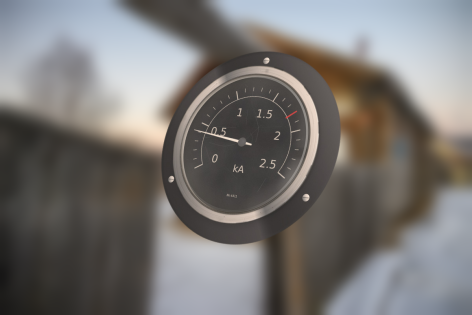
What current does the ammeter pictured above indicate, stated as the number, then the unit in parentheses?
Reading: 0.4 (kA)
